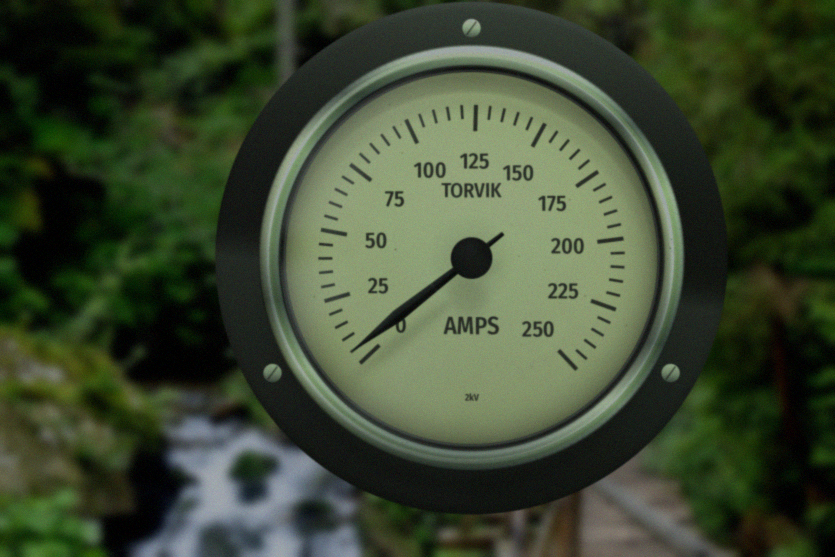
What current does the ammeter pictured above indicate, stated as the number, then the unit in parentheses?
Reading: 5 (A)
